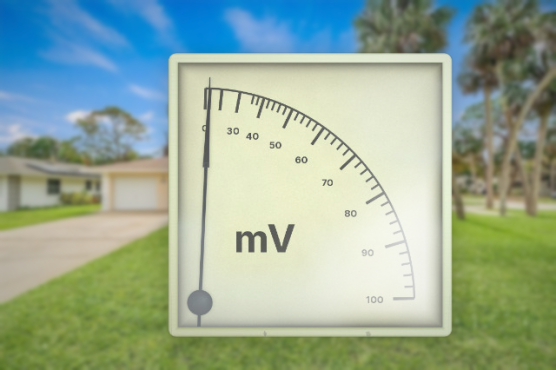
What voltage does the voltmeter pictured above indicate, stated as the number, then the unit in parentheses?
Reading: 10 (mV)
